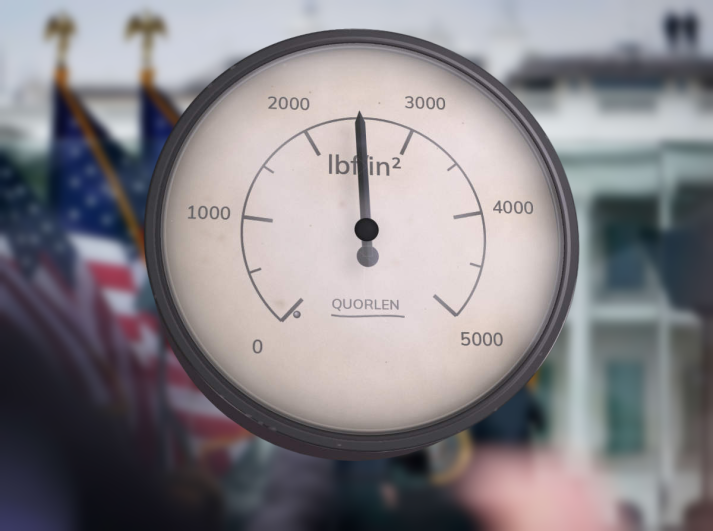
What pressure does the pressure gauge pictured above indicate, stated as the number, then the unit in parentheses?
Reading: 2500 (psi)
